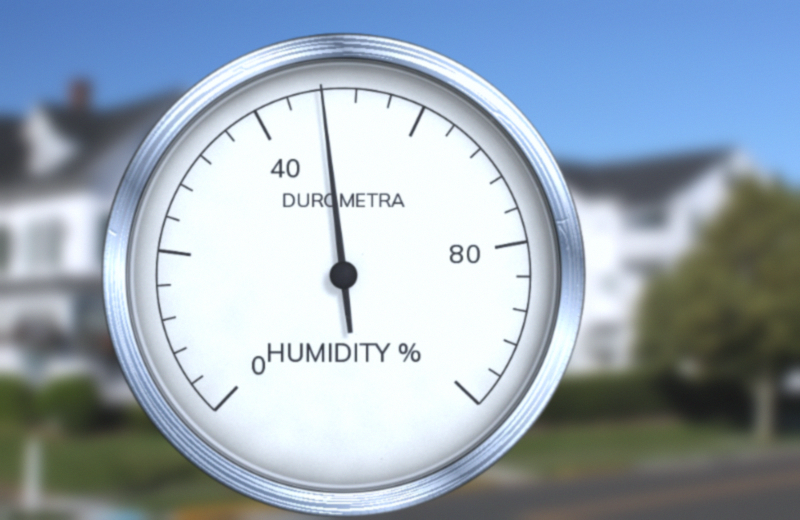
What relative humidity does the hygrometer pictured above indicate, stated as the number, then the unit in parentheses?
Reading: 48 (%)
